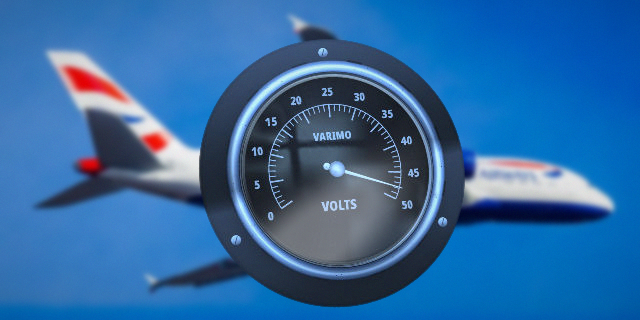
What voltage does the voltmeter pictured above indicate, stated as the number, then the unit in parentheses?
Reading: 48 (V)
